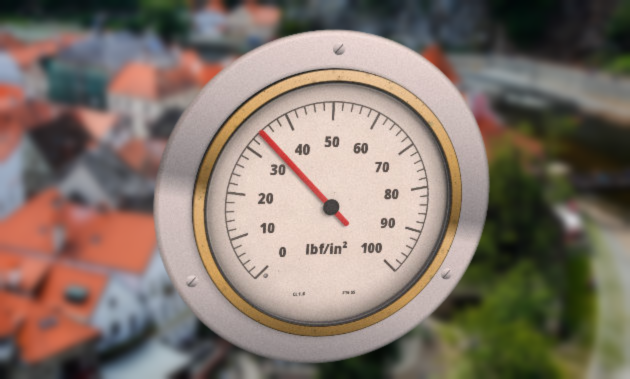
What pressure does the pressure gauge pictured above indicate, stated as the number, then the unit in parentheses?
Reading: 34 (psi)
